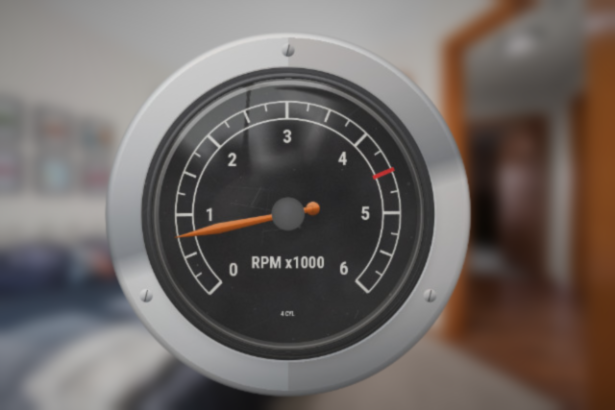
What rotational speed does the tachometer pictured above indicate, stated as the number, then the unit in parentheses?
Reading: 750 (rpm)
